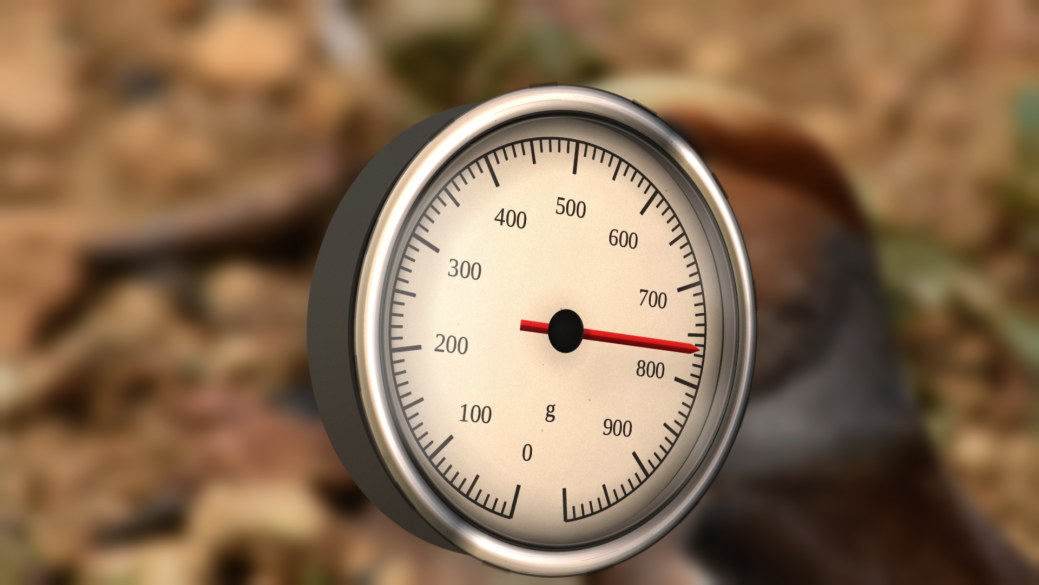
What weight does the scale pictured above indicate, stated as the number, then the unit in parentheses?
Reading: 765 (g)
